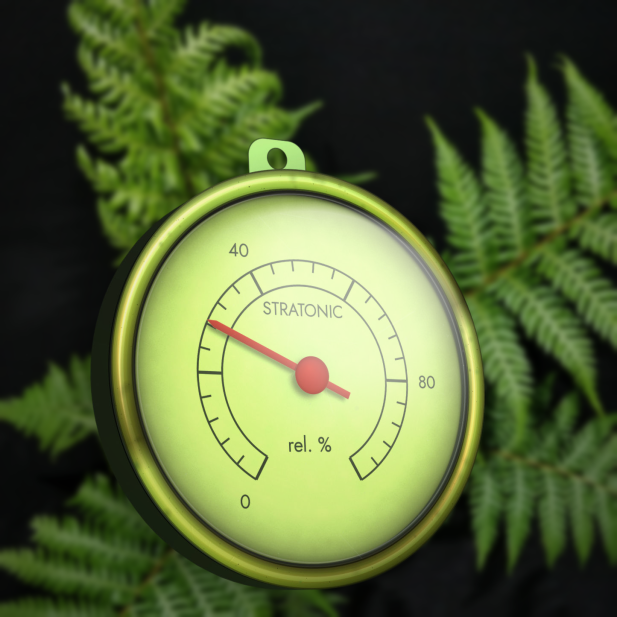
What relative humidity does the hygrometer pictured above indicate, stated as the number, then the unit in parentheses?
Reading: 28 (%)
